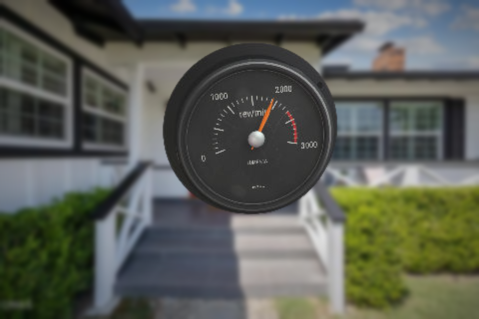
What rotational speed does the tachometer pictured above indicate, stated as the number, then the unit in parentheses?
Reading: 1900 (rpm)
